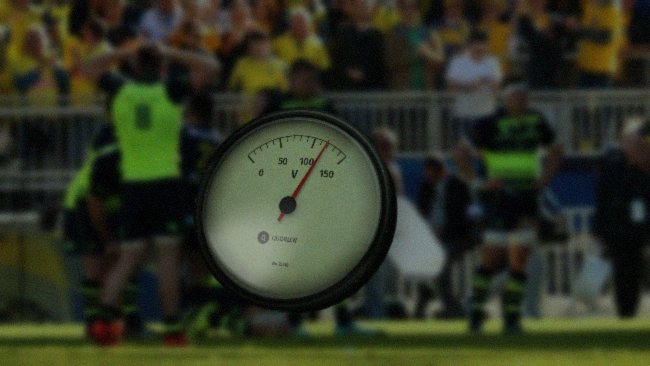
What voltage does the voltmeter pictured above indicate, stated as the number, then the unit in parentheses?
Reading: 120 (V)
